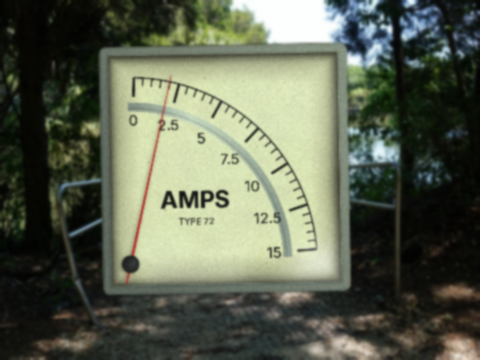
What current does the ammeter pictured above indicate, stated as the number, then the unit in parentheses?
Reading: 2 (A)
